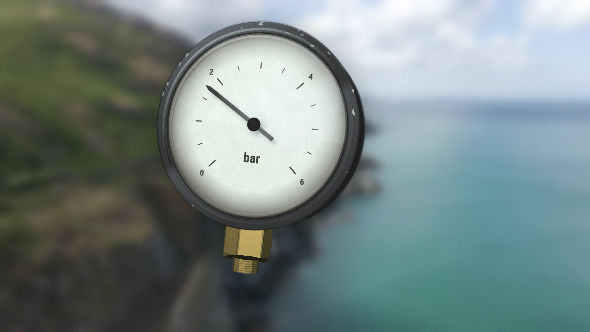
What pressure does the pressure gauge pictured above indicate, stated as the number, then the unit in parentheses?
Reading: 1.75 (bar)
